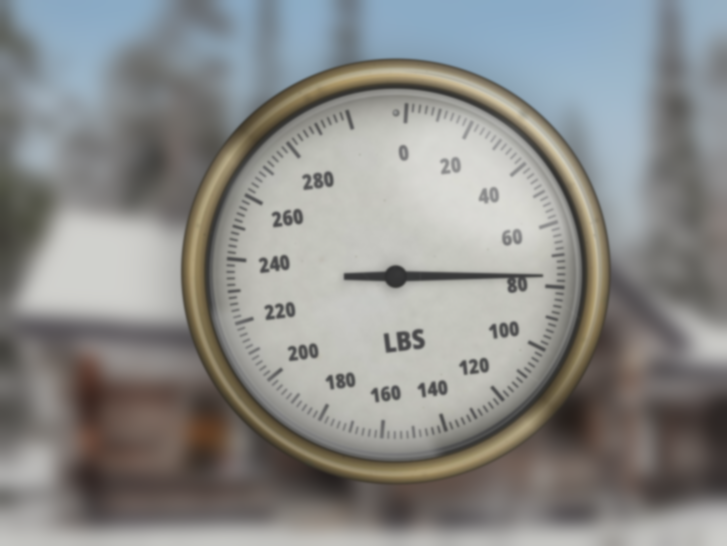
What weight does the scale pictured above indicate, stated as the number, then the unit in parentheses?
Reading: 76 (lb)
